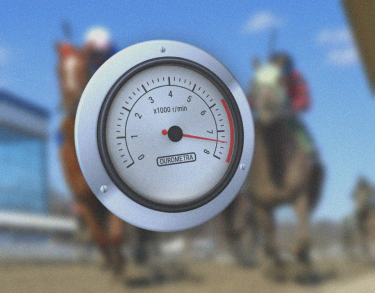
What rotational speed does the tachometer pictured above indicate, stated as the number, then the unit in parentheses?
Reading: 7400 (rpm)
